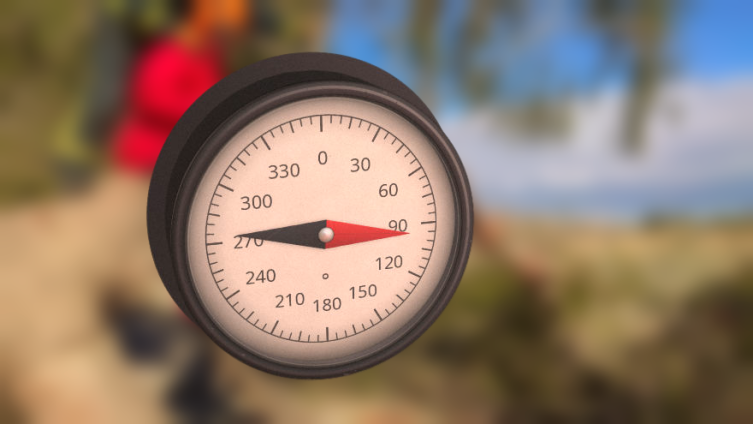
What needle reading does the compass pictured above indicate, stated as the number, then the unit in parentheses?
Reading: 95 (°)
